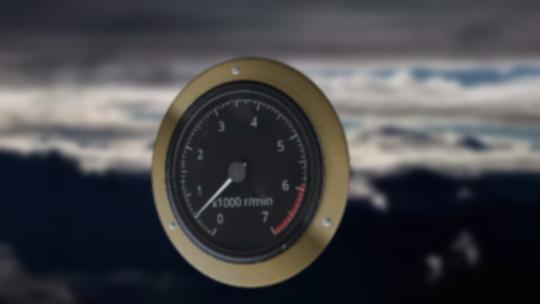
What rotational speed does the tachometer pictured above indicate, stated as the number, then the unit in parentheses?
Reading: 500 (rpm)
